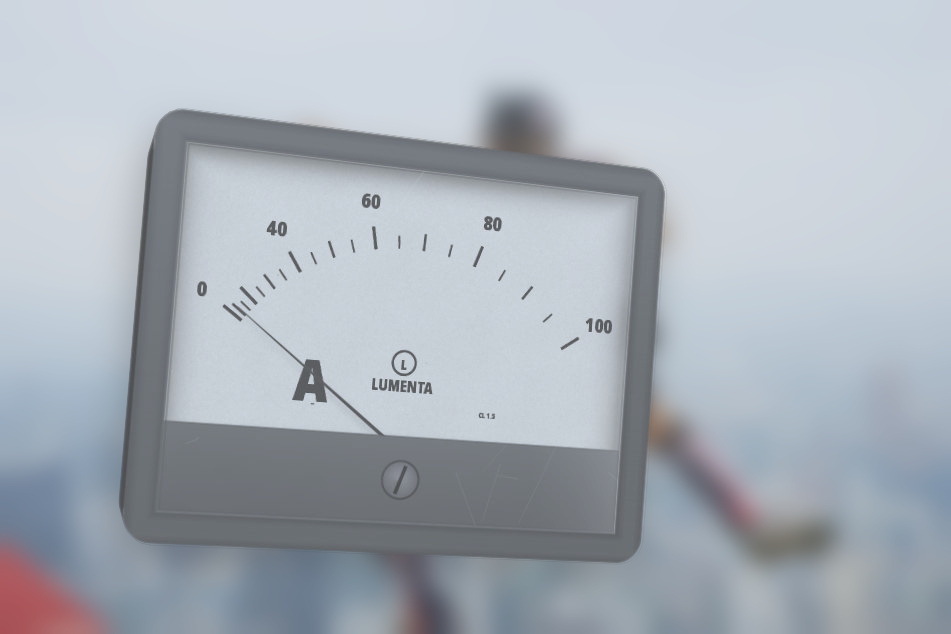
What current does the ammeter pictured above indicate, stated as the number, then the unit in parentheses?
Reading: 10 (A)
